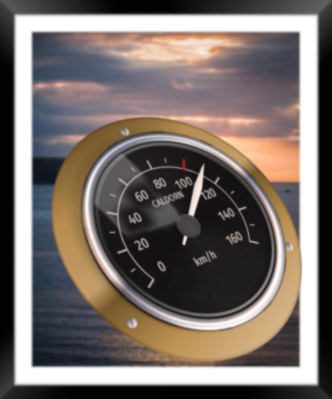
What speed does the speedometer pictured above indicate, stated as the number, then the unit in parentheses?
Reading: 110 (km/h)
